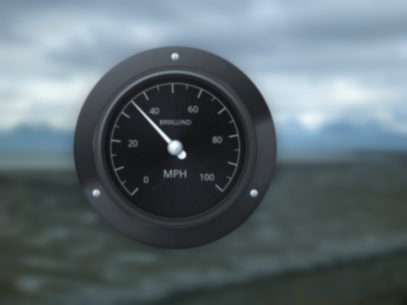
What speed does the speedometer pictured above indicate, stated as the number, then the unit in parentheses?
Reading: 35 (mph)
